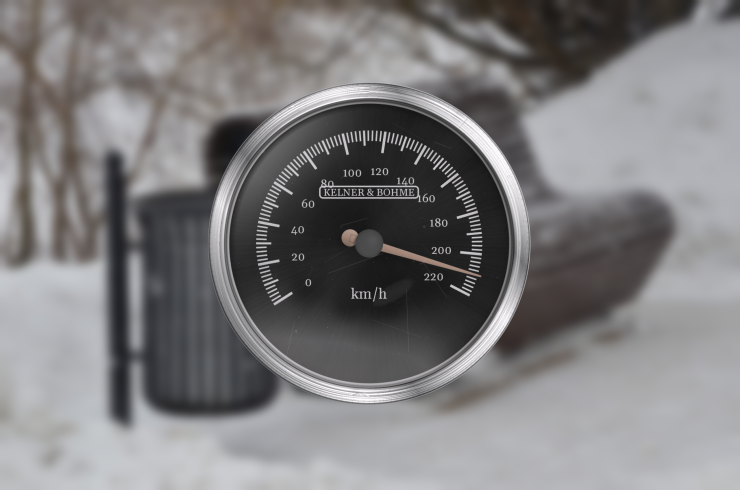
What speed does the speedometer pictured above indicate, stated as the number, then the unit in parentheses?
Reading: 210 (km/h)
